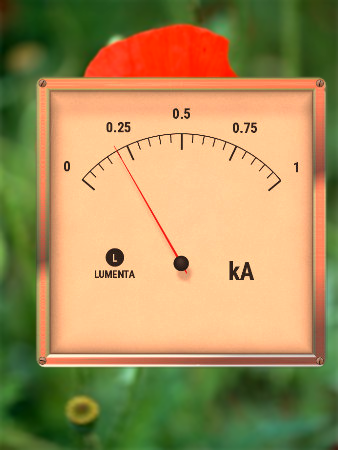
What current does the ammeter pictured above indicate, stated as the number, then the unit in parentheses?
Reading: 0.2 (kA)
